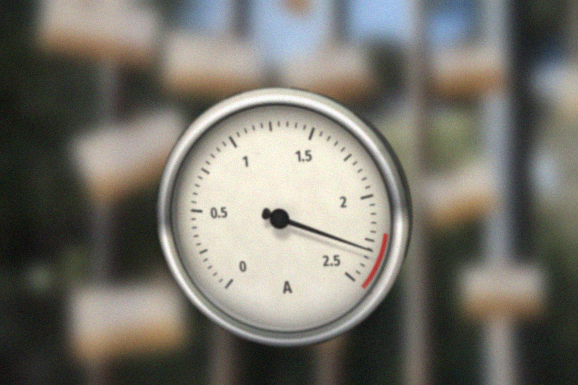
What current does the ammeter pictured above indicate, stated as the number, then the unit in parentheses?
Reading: 2.3 (A)
